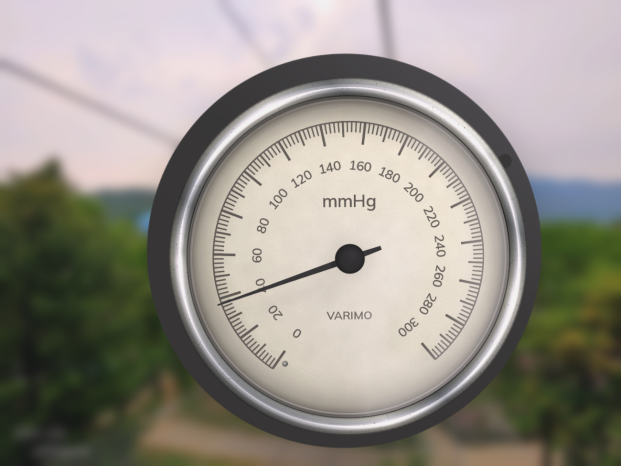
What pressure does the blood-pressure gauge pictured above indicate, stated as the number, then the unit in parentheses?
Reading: 38 (mmHg)
